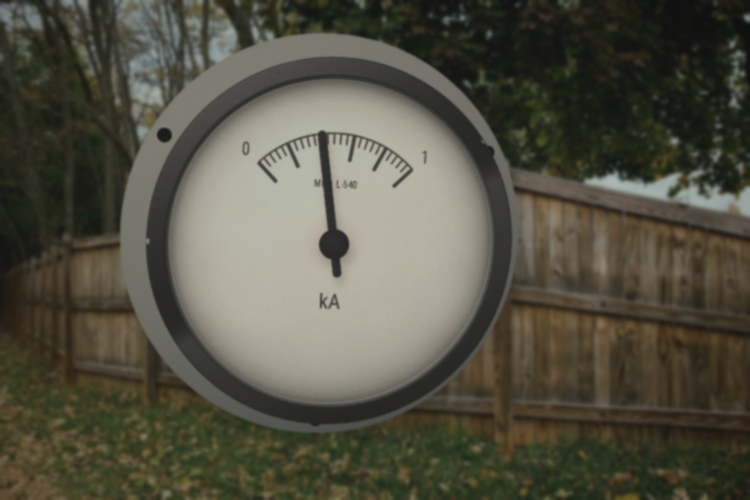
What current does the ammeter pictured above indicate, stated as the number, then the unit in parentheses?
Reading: 0.4 (kA)
